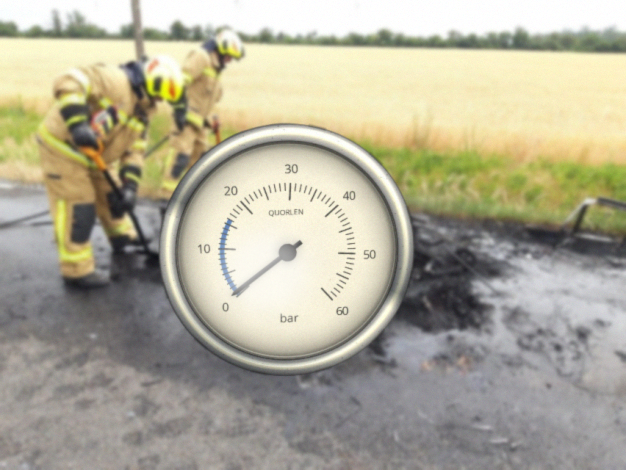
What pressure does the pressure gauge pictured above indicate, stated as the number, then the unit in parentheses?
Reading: 1 (bar)
